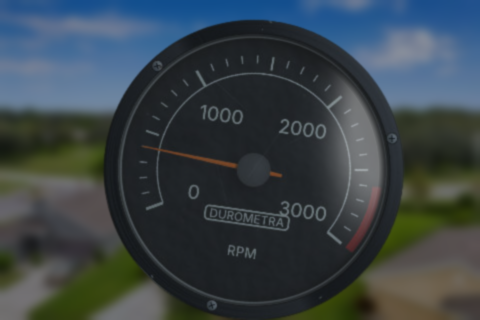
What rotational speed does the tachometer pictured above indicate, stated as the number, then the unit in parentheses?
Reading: 400 (rpm)
